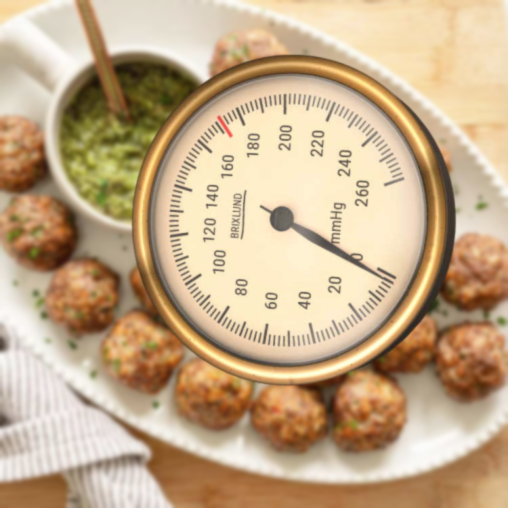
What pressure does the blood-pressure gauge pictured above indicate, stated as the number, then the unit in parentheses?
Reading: 2 (mmHg)
